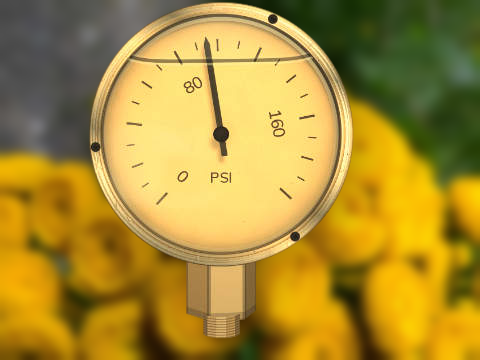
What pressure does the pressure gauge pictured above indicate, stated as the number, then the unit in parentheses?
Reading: 95 (psi)
